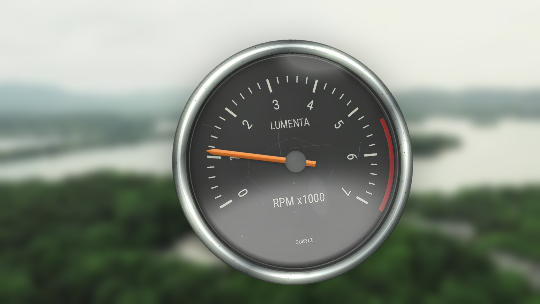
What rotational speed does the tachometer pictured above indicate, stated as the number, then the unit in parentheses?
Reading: 1100 (rpm)
